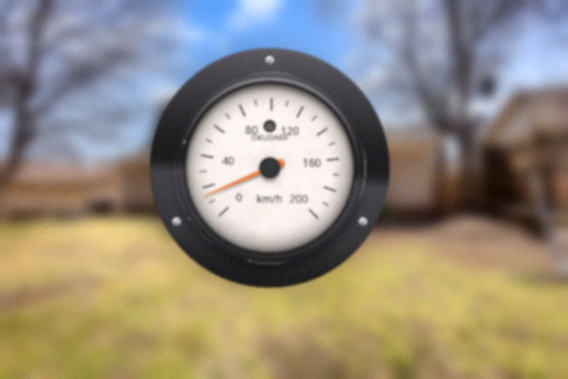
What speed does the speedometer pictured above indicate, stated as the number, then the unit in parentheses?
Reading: 15 (km/h)
